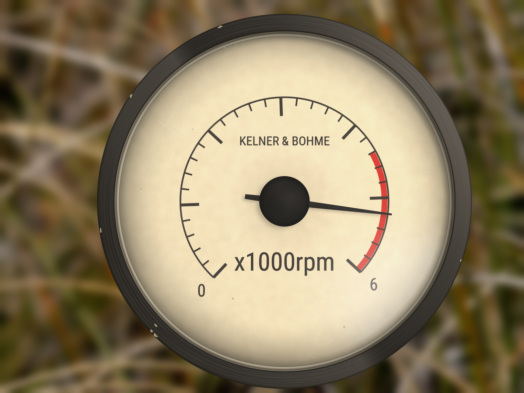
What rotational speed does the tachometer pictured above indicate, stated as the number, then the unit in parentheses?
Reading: 5200 (rpm)
